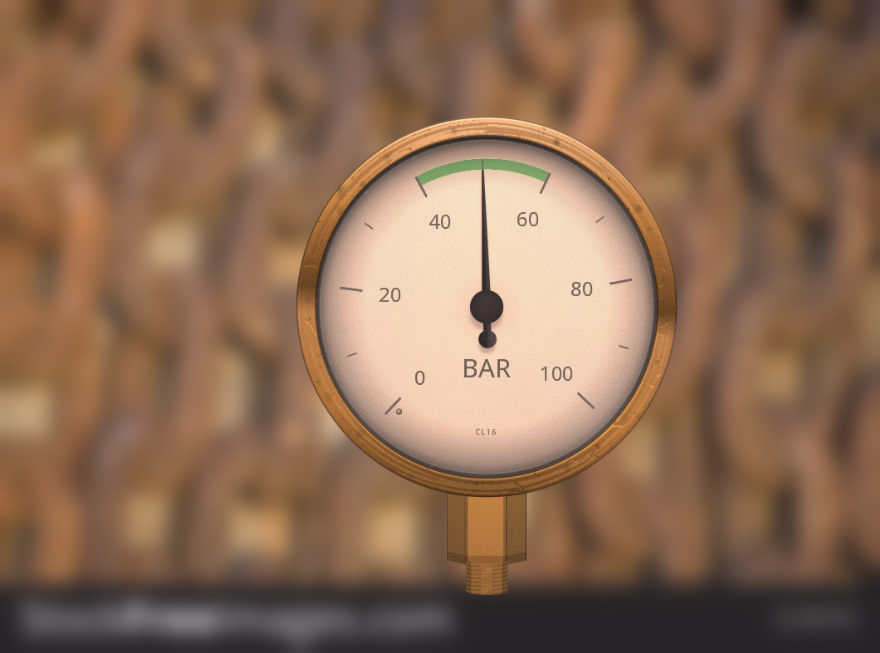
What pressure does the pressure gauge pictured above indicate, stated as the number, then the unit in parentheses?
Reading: 50 (bar)
